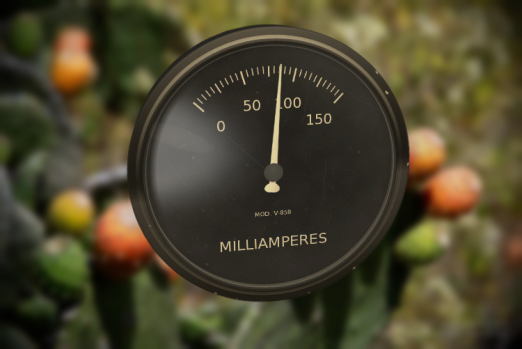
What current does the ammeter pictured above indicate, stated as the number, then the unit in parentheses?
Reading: 85 (mA)
